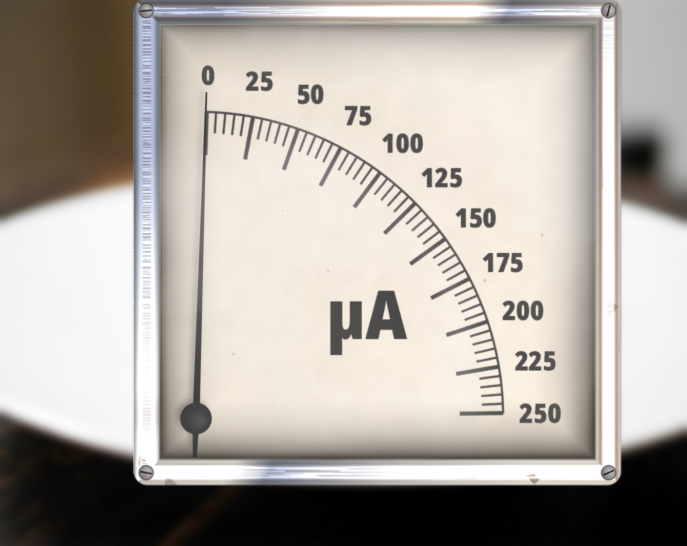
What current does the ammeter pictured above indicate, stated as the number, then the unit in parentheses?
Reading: 0 (µA)
